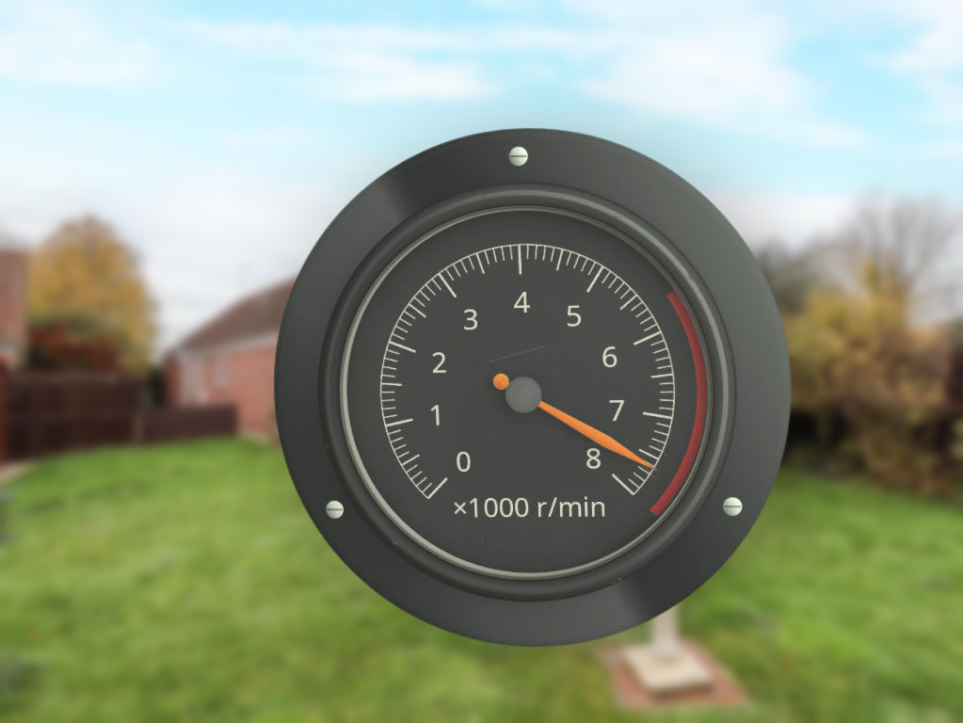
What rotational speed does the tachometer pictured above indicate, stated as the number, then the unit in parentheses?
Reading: 7600 (rpm)
